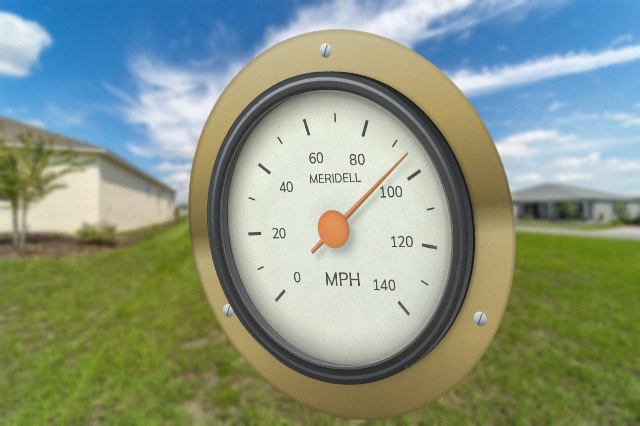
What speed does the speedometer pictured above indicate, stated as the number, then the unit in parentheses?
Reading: 95 (mph)
